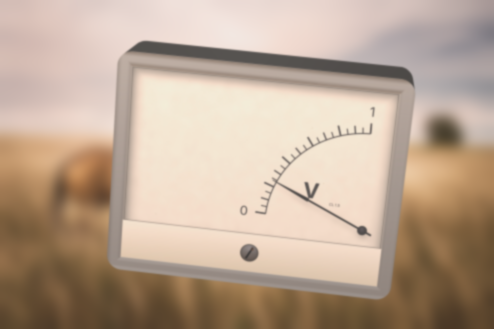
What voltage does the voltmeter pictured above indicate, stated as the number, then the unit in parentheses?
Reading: 0.25 (V)
